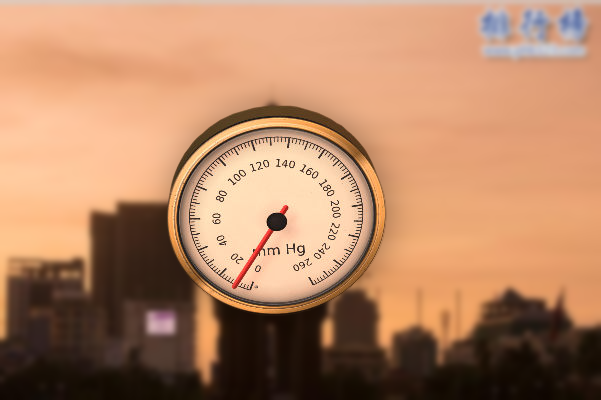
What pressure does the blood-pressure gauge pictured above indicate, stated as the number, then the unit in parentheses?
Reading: 10 (mmHg)
